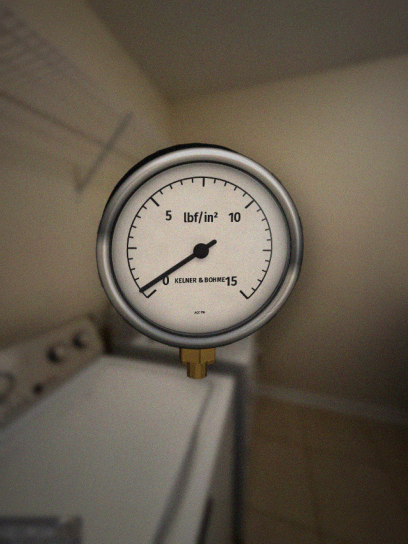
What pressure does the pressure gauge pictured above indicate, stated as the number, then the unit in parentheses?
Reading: 0.5 (psi)
